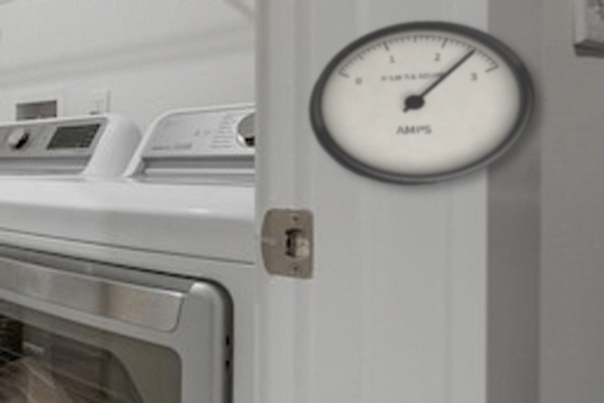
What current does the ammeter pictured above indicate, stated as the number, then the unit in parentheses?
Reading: 2.5 (A)
